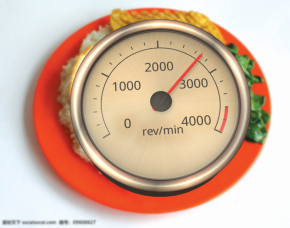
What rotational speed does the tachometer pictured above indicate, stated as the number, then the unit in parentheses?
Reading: 2700 (rpm)
